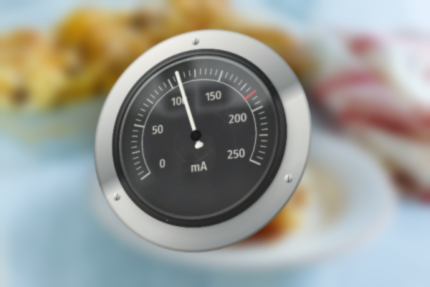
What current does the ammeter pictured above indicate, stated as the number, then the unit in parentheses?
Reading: 110 (mA)
